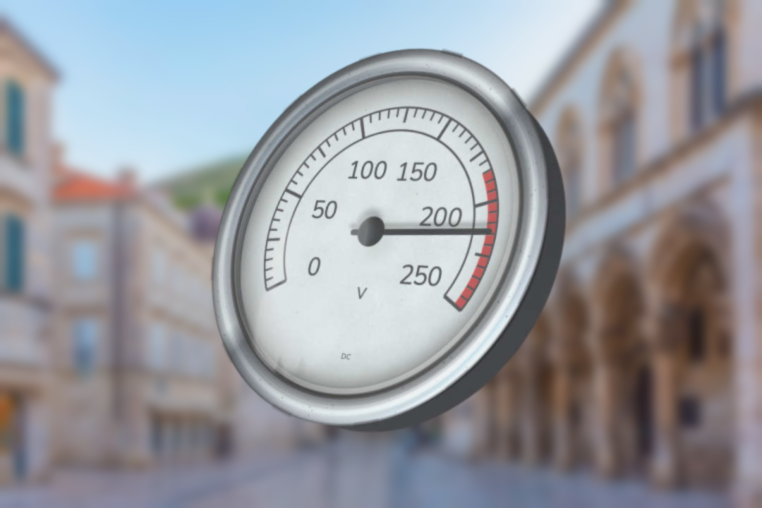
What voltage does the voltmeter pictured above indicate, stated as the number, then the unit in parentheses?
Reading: 215 (V)
